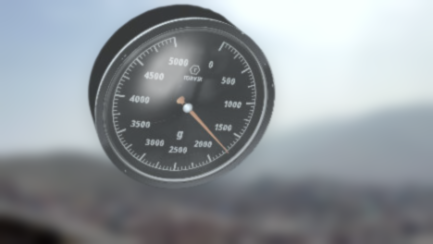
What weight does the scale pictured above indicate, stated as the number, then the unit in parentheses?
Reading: 1750 (g)
